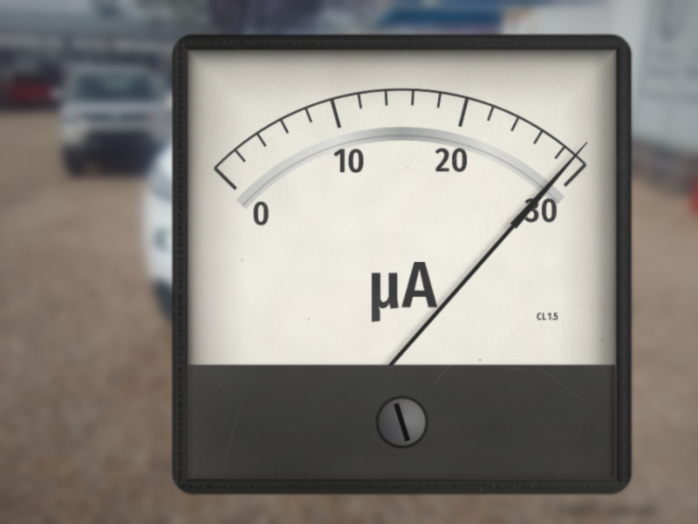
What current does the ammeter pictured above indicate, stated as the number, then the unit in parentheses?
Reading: 29 (µA)
